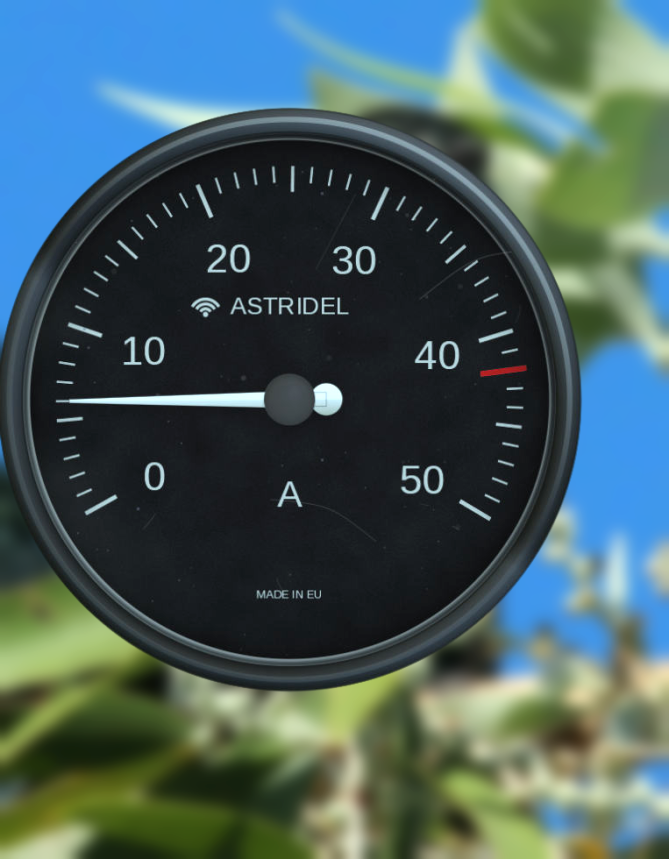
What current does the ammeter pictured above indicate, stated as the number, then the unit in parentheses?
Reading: 6 (A)
